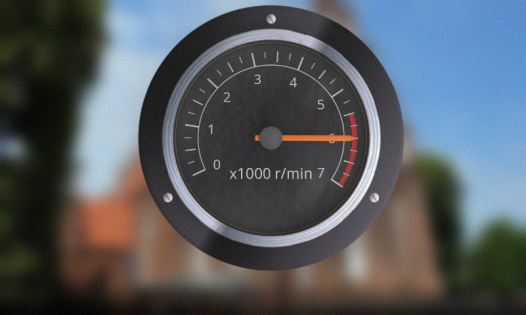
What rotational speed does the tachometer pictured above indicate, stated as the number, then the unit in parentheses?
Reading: 6000 (rpm)
